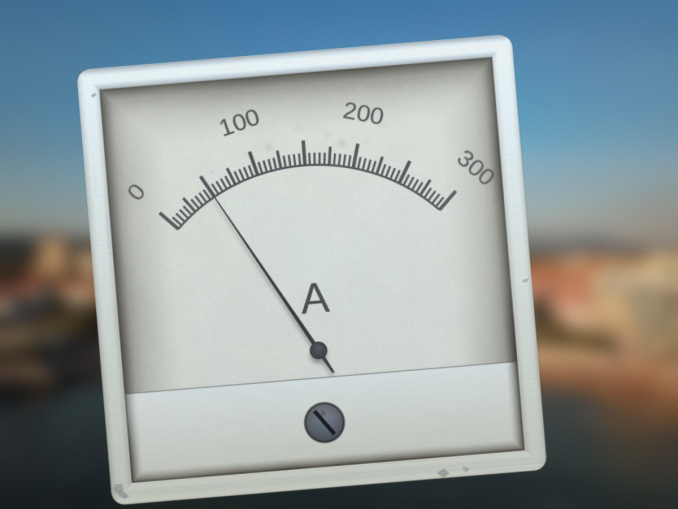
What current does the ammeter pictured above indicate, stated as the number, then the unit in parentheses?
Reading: 50 (A)
